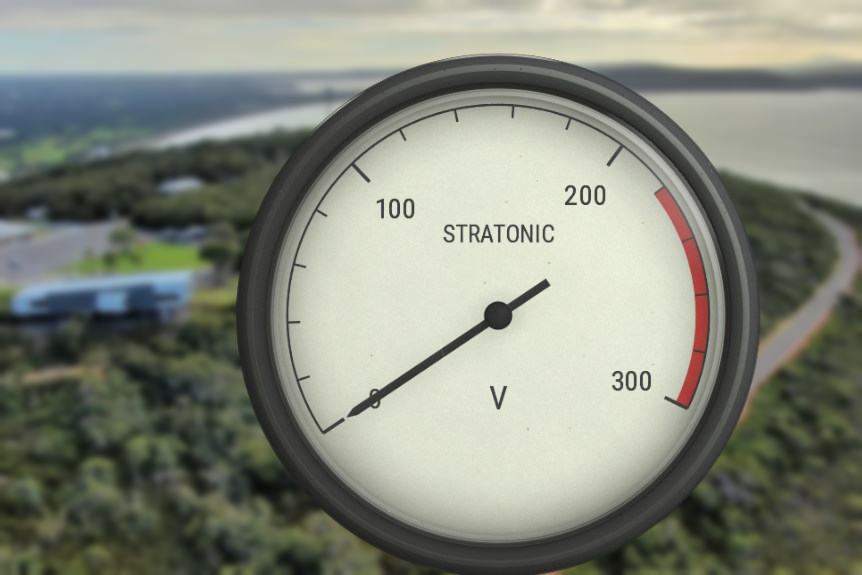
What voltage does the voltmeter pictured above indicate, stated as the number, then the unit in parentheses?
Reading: 0 (V)
